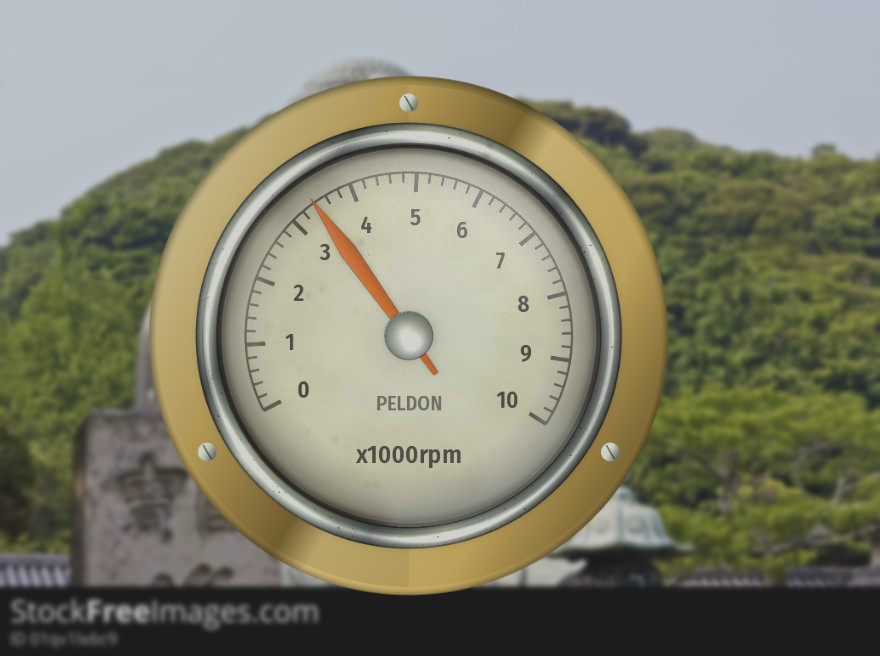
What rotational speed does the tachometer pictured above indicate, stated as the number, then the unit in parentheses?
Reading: 3400 (rpm)
